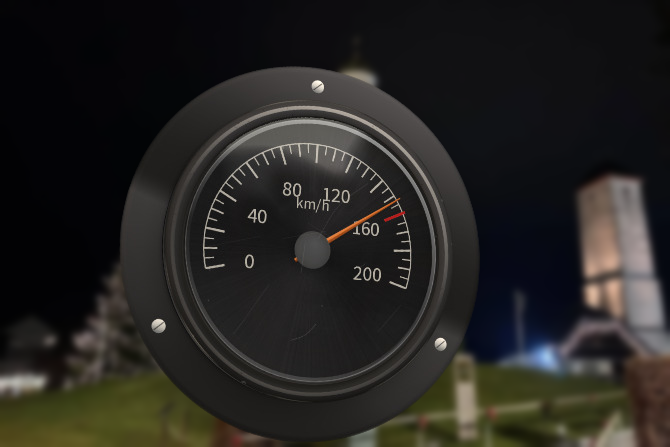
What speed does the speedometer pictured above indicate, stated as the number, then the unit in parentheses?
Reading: 152.5 (km/h)
